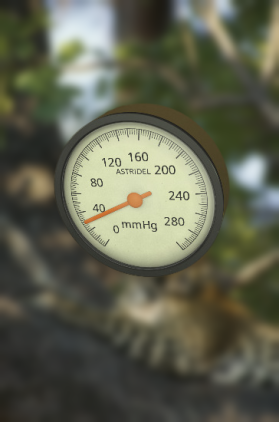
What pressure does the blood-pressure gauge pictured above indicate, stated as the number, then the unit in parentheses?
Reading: 30 (mmHg)
